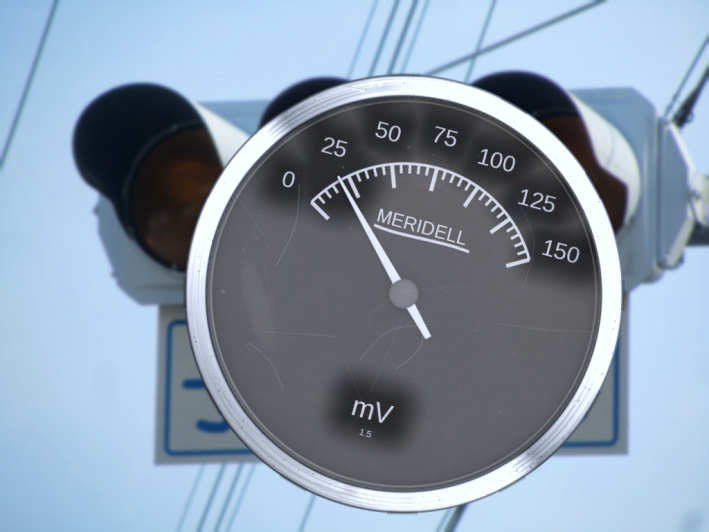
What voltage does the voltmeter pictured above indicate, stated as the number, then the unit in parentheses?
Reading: 20 (mV)
